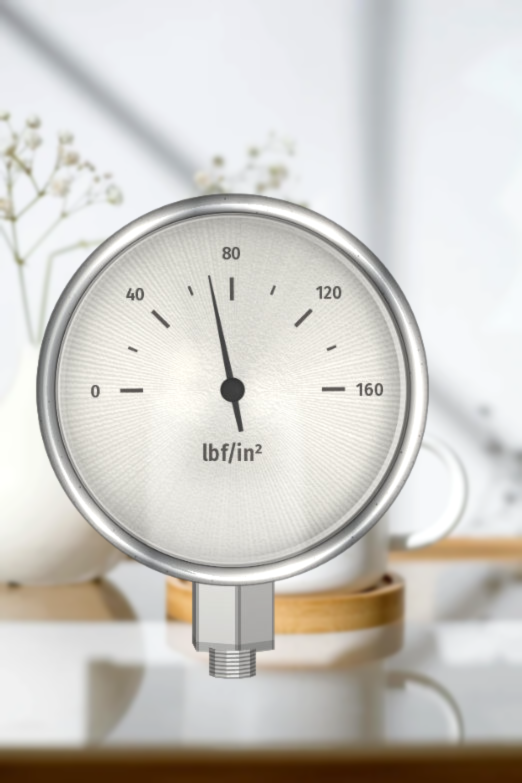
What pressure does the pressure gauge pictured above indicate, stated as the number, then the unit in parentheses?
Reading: 70 (psi)
